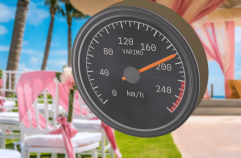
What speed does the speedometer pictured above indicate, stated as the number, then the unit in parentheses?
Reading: 190 (km/h)
